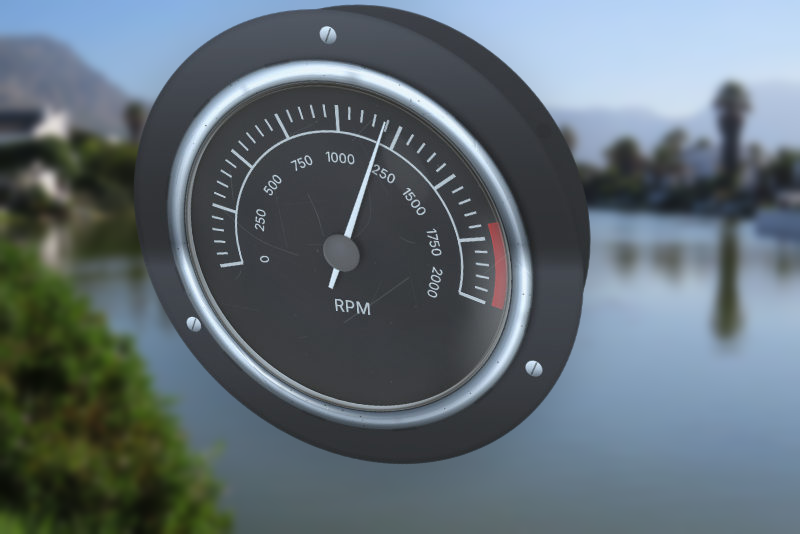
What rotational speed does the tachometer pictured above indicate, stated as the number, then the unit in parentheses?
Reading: 1200 (rpm)
